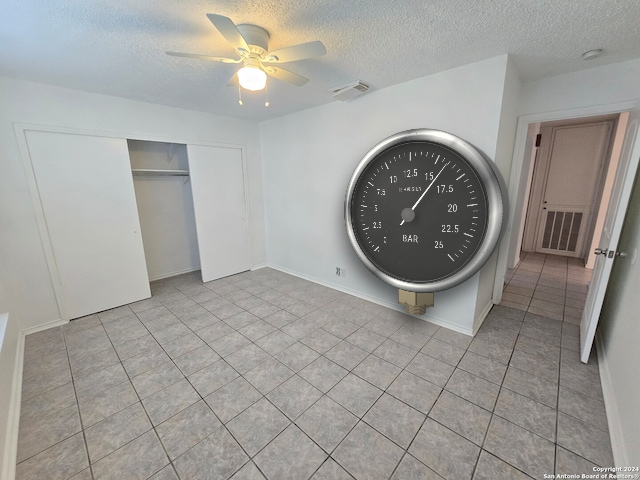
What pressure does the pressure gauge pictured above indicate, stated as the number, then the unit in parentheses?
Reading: 16 (bar)
